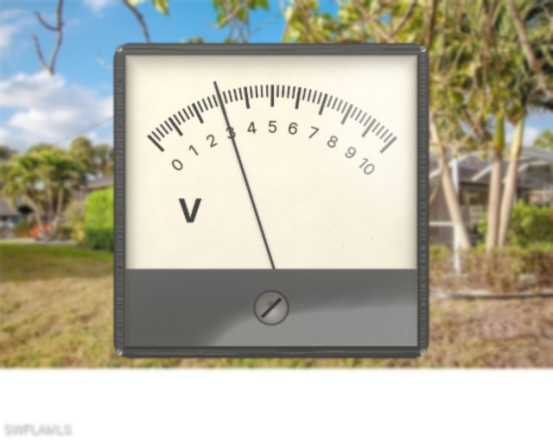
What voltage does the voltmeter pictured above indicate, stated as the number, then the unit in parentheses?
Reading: 3 (V)
